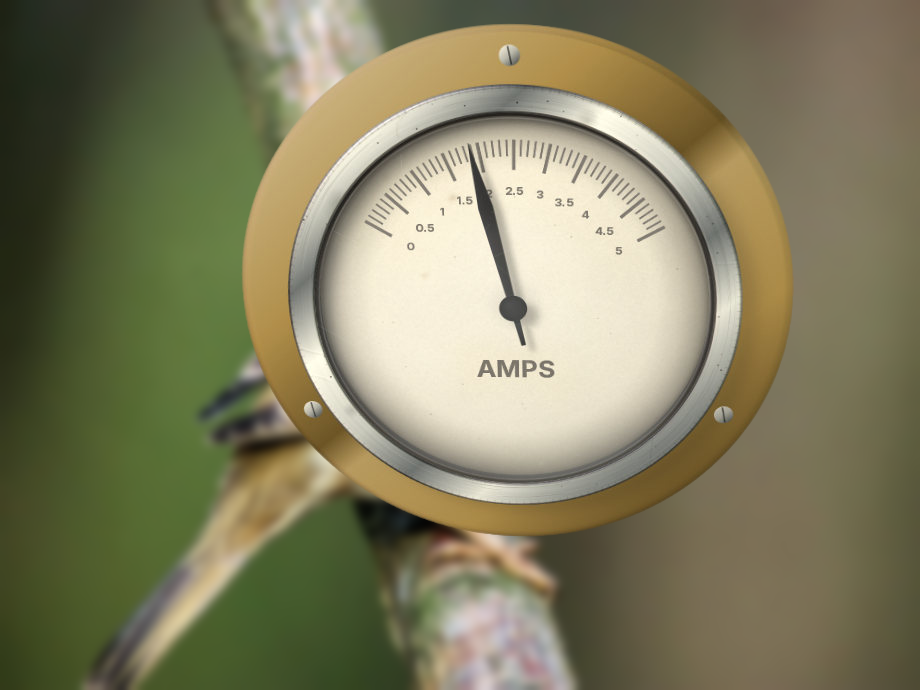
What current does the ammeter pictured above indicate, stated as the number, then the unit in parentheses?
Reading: 1.9 (A)
